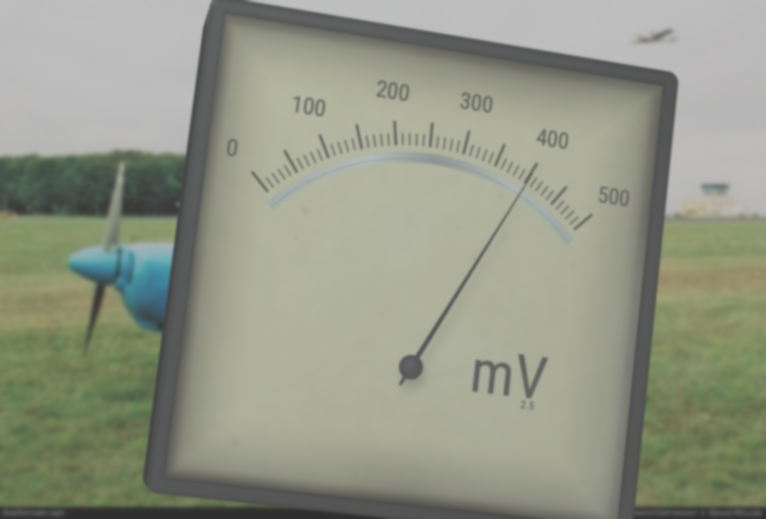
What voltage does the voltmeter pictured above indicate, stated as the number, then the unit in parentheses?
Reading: 400 (mV)
